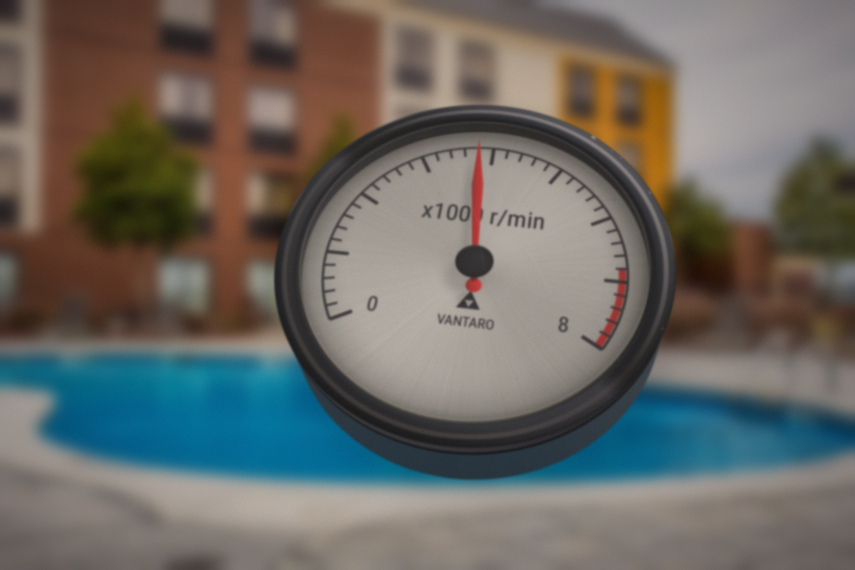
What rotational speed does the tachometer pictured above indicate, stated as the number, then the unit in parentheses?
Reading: 3800 (rpm)
